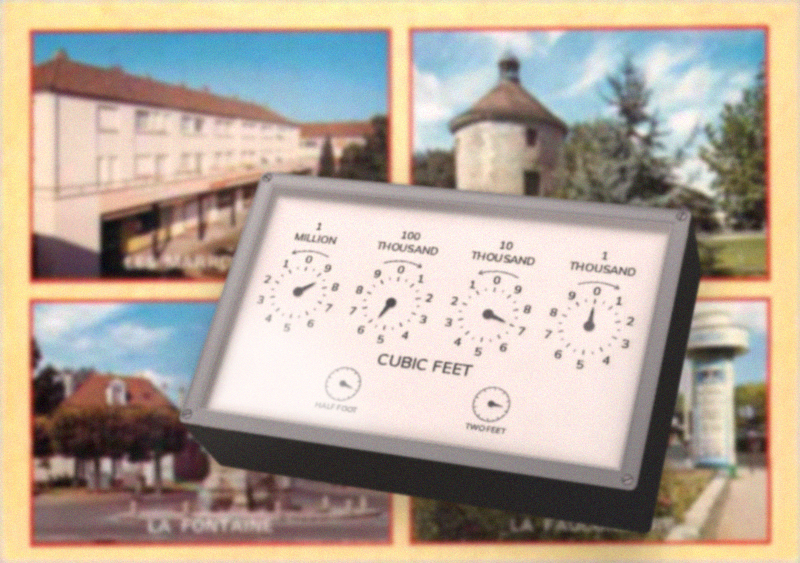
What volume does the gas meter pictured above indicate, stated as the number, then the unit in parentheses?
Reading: 857000 (ft³)
